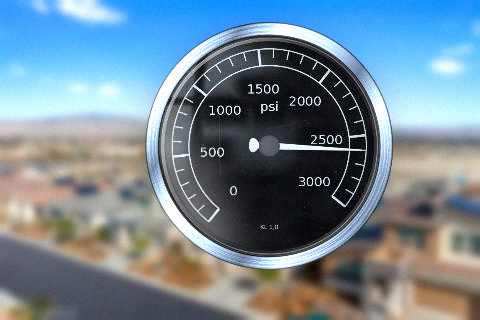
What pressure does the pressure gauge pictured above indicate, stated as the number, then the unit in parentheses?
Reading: 2600 (psi)
